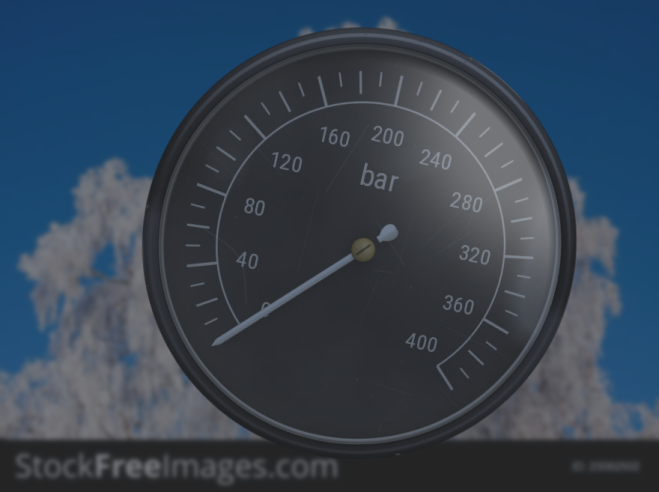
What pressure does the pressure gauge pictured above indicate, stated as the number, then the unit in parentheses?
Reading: 0 (bar)
